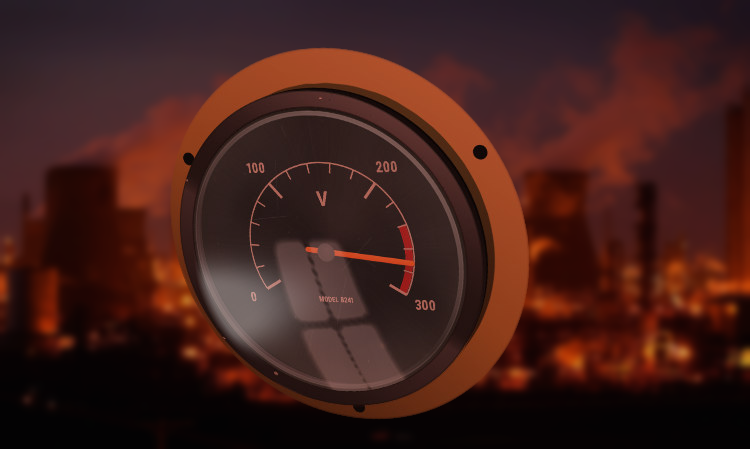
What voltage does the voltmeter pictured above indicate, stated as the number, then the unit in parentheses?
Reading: 270 (V)
